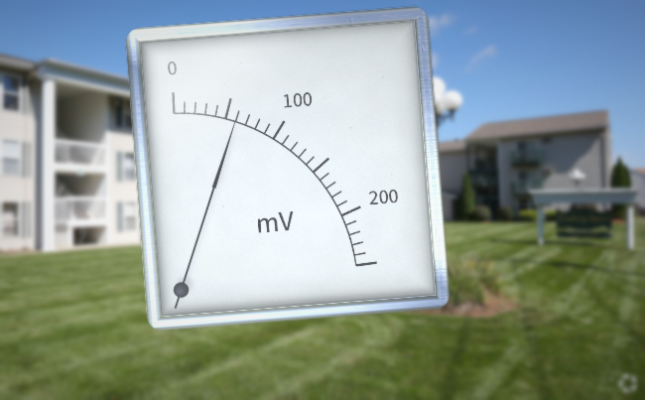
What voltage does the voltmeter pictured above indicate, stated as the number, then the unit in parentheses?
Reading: 60 (mV)
